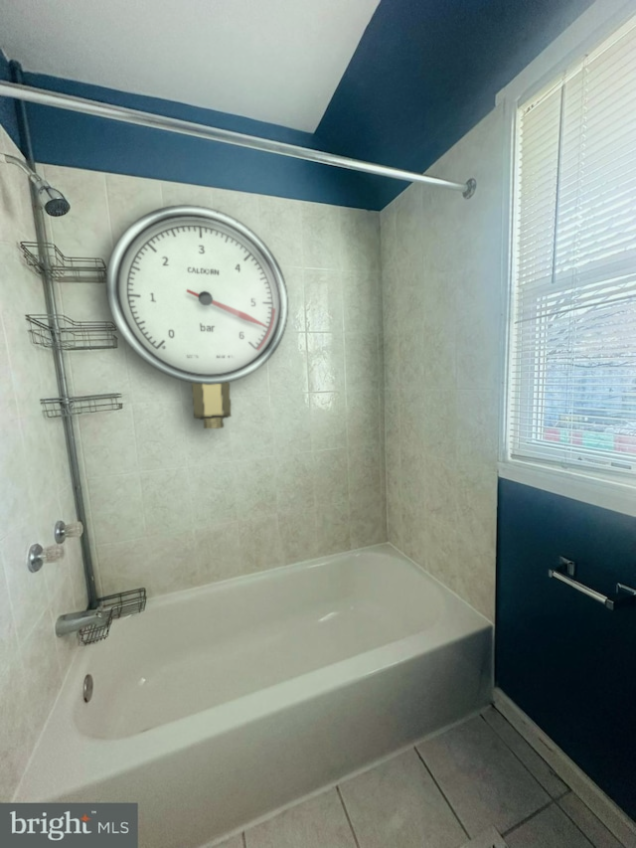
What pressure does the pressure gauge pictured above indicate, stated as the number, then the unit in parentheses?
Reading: 5.5 (bar)
